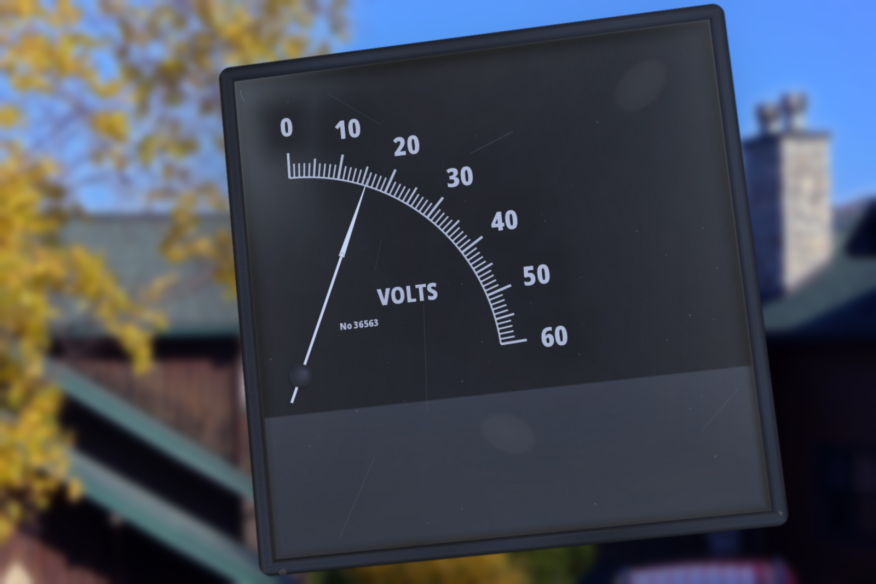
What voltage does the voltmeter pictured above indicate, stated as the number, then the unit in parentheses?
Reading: 16 (V)
